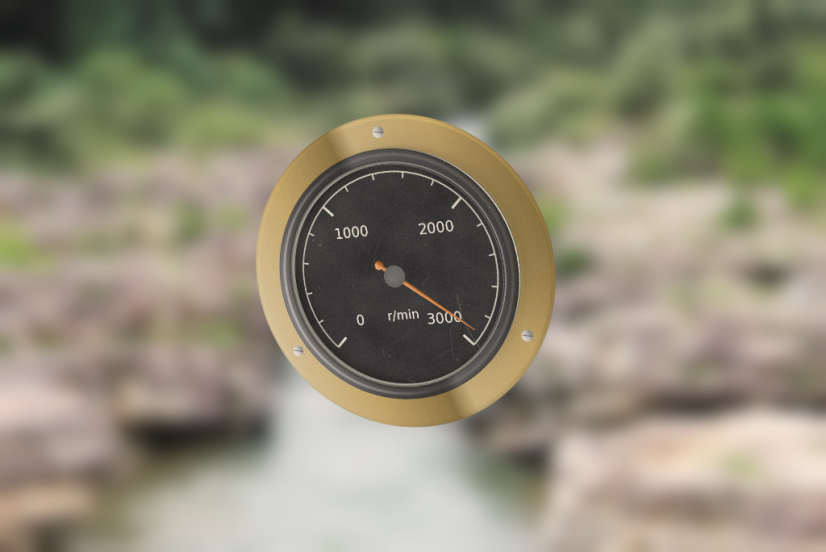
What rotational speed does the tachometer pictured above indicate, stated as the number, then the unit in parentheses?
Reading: 2900 (rpm)
